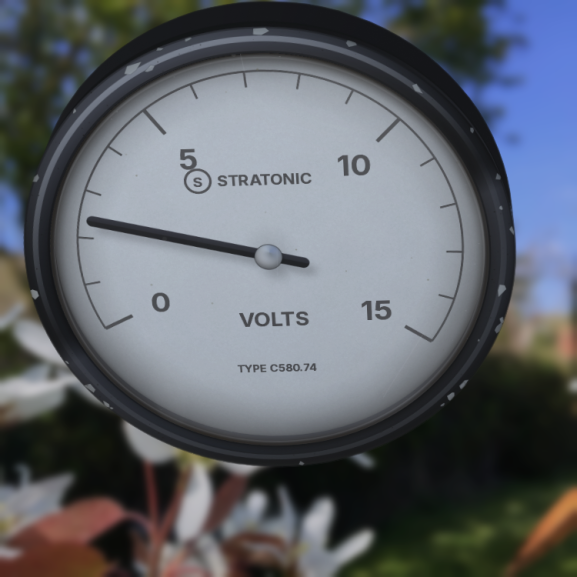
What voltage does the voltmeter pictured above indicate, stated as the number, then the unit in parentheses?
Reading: 2.5 (V)
